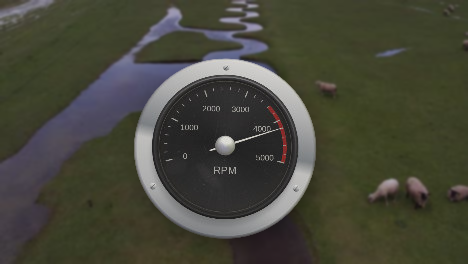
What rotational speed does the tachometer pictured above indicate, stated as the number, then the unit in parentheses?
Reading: 4200 (rpm)
